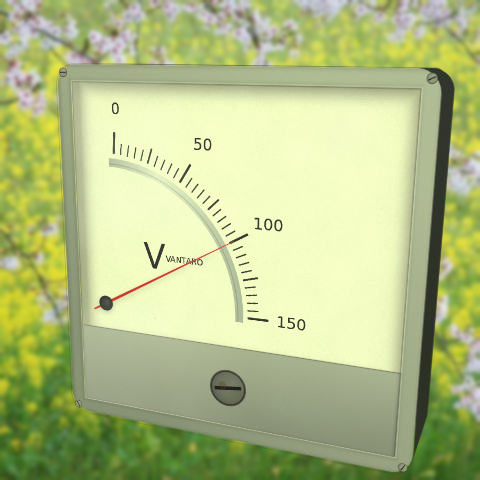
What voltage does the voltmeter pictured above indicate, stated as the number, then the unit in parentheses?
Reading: 100 (V)
